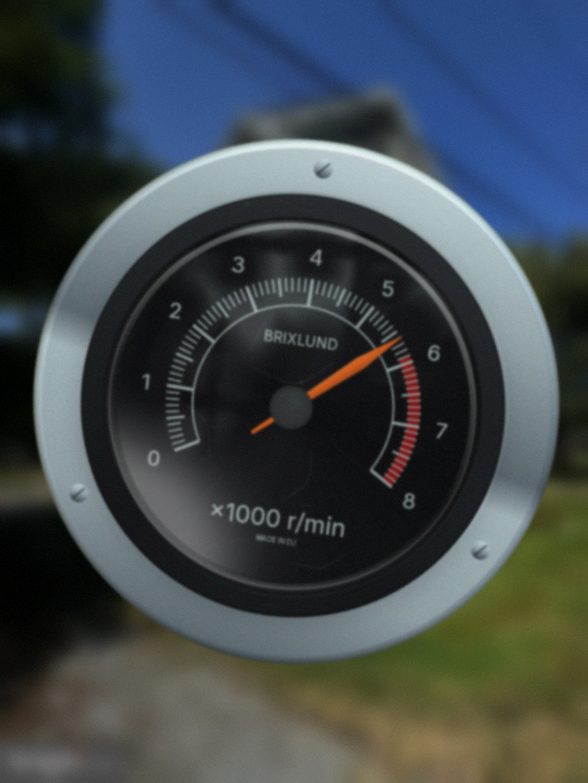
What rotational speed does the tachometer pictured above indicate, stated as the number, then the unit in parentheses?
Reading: 5600 (rpm)
